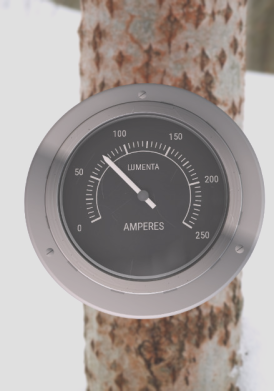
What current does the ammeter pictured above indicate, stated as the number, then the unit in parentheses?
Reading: 75 (A)
